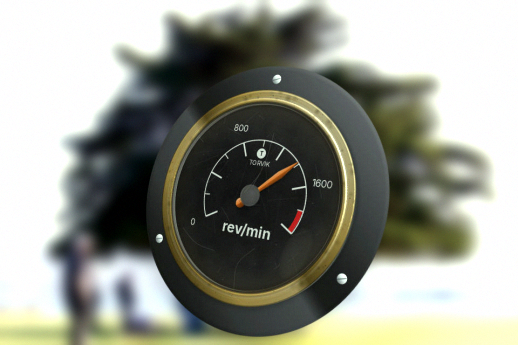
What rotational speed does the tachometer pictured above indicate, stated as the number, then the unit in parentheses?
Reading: 1400 (rpm)
